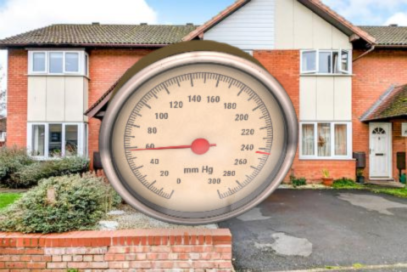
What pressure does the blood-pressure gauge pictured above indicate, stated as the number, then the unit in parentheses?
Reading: 60 (mmHg)
